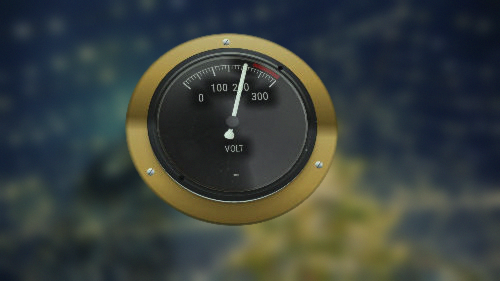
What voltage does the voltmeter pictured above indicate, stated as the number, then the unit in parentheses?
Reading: 200 (V)
